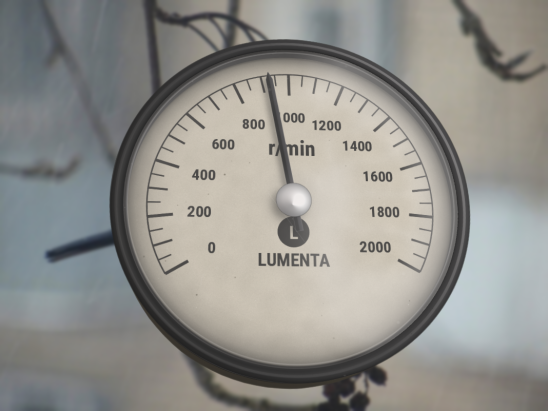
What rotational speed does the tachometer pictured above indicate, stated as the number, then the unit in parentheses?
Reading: 925 (rpm)
